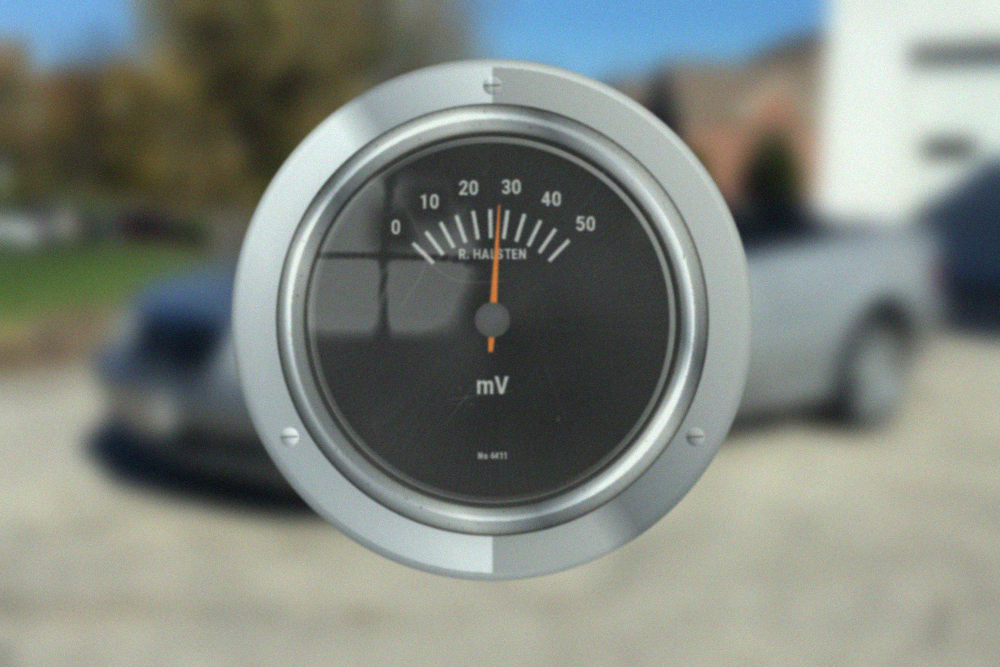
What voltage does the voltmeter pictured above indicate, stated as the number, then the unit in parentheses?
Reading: 27.5 (mV)
